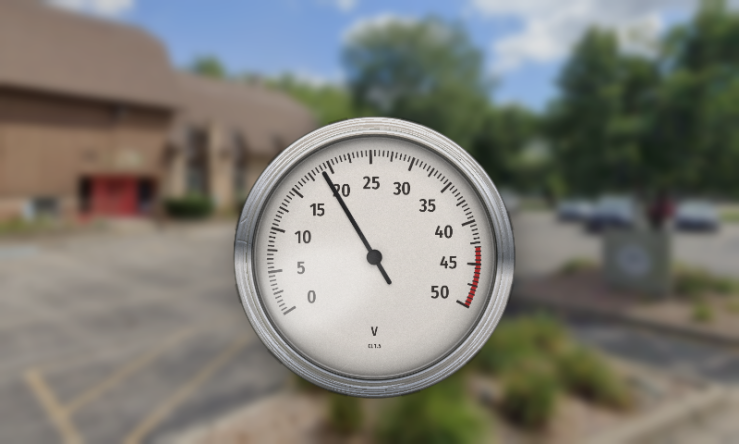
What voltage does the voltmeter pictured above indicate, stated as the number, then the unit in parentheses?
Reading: 19 (V)
